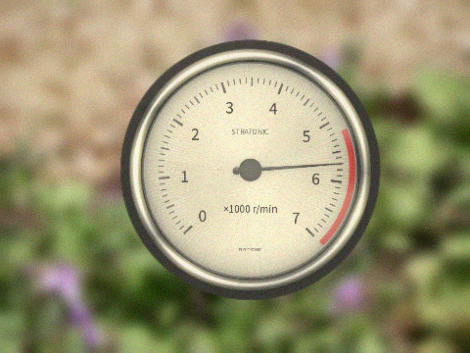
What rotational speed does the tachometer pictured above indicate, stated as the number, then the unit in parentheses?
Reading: 5700 (rpm)
